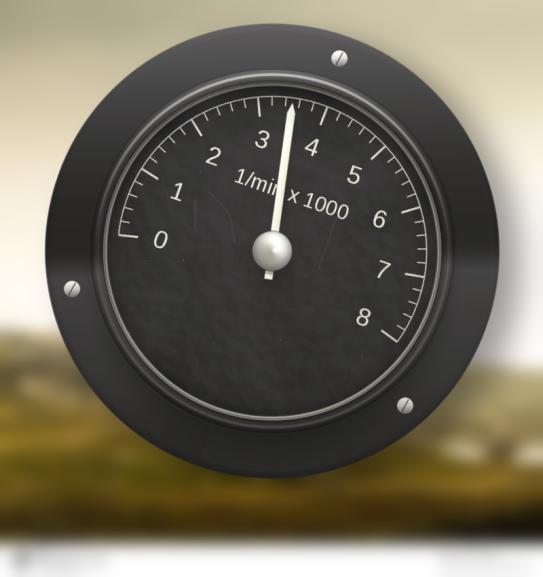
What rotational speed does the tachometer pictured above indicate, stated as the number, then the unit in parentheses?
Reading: 3500 (rpm)
